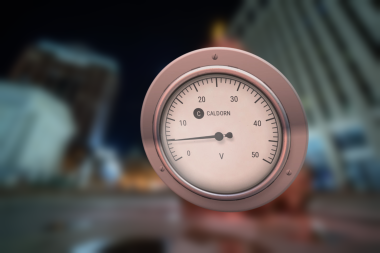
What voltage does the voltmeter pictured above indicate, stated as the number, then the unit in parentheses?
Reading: 5 (V)
